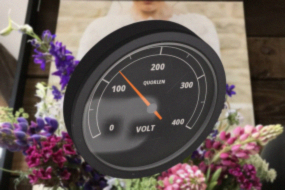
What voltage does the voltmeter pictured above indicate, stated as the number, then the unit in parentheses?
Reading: 125 (V)
